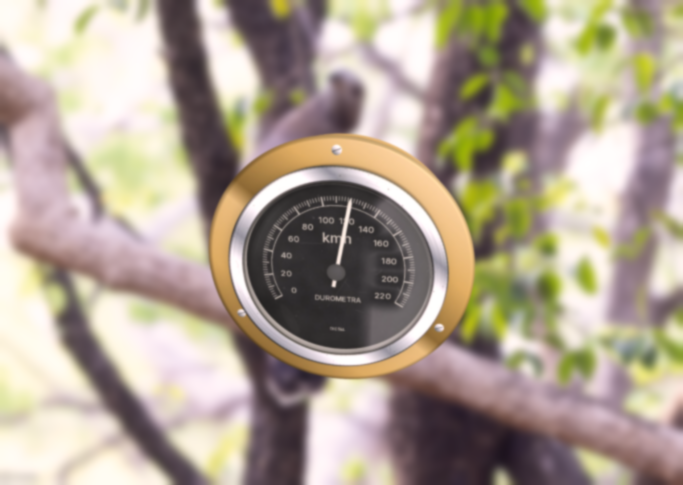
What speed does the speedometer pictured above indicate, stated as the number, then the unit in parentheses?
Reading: 120 (km/h)
